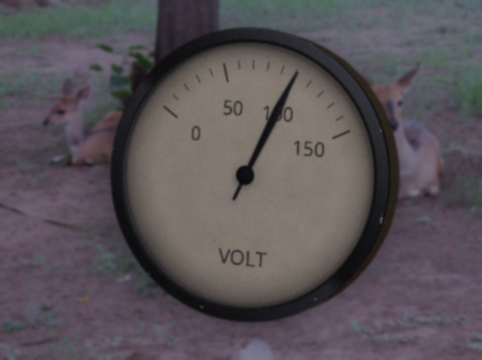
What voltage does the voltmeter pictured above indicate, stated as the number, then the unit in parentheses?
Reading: 100 (V)
